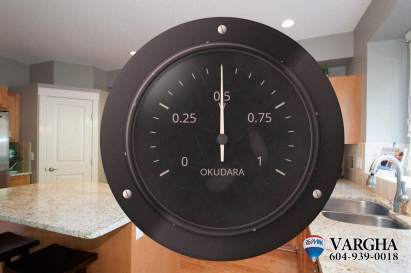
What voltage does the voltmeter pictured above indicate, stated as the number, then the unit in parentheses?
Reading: 0.5 (V)
